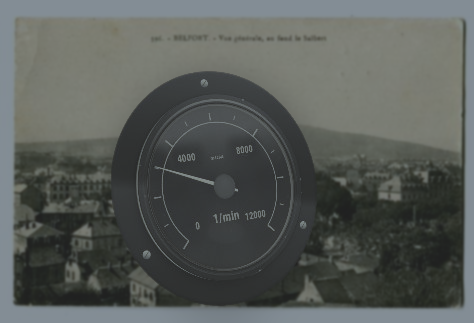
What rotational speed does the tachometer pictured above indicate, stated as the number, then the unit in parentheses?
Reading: 3000 (rpm)
